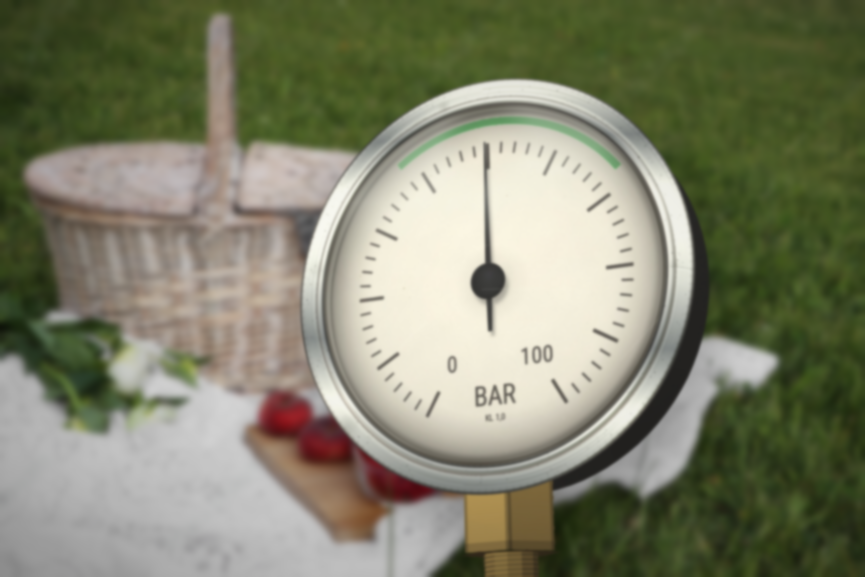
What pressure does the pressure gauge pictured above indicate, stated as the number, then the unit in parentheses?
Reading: 50 (bar)
